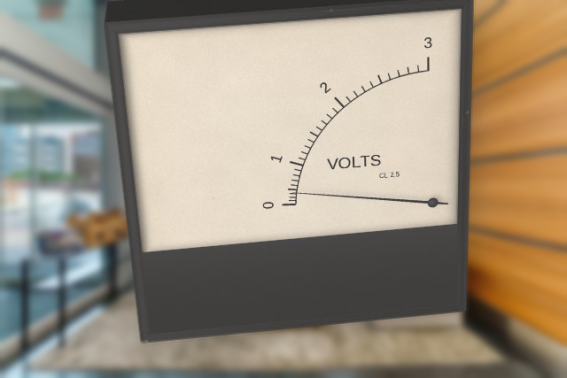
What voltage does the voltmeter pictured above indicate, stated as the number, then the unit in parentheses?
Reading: 0.5 (V)
